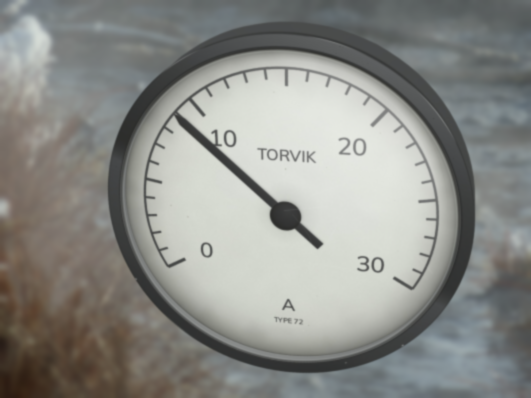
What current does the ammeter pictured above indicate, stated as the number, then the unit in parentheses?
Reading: 9 (A)
